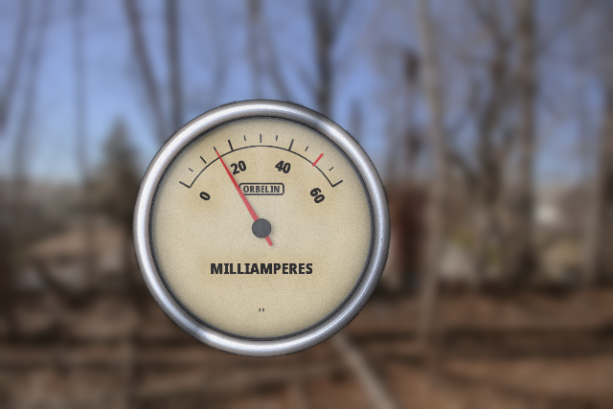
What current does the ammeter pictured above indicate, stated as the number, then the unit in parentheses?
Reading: 15 (mA)
